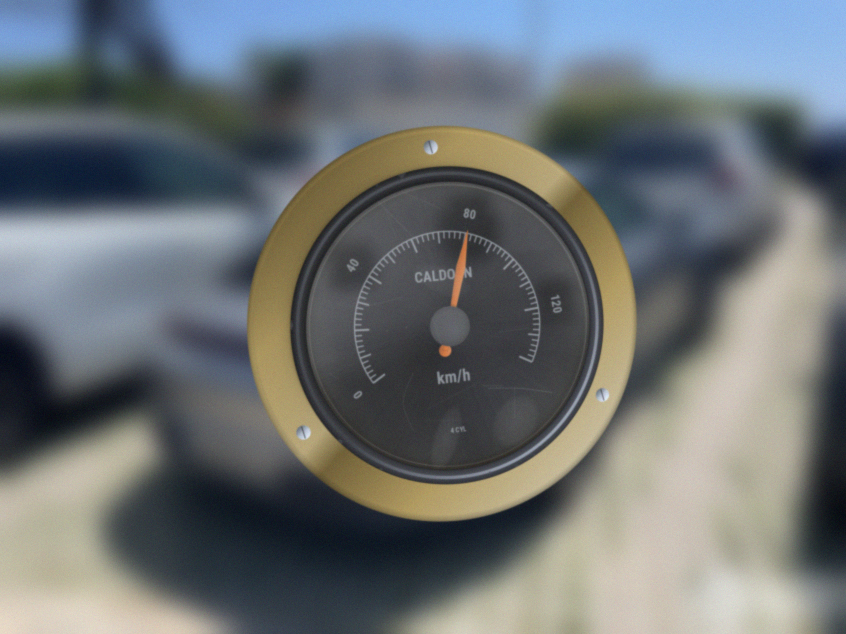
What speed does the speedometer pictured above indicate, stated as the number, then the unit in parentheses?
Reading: 80 (km/h)
